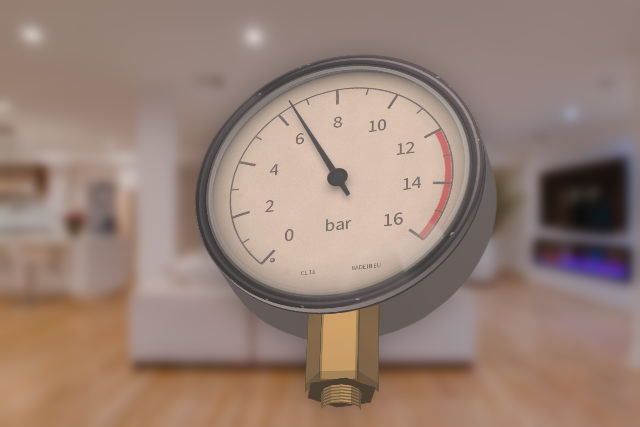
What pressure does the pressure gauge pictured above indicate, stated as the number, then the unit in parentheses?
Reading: 6.5 (bar)
